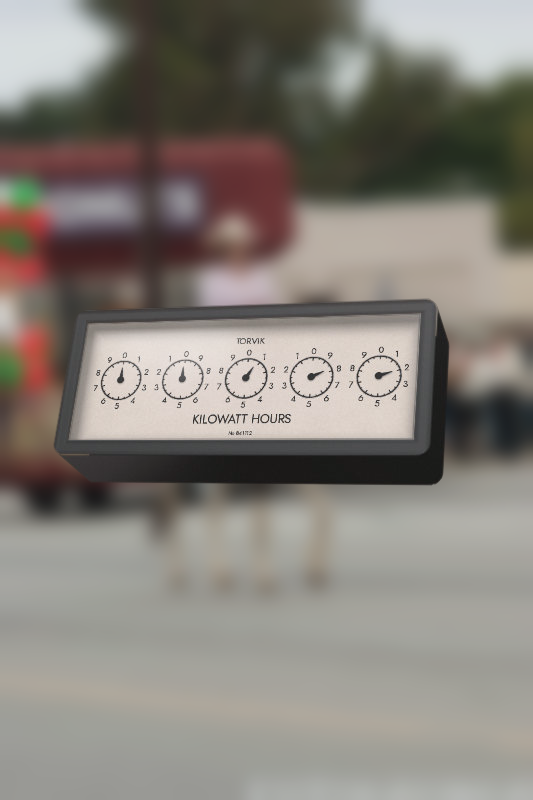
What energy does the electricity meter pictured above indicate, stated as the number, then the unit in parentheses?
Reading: 82 (kWh)
